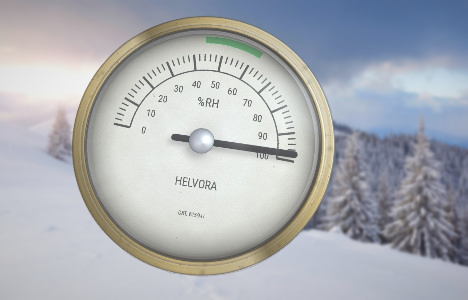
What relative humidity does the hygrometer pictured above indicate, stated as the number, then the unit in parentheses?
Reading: 98 (%)
